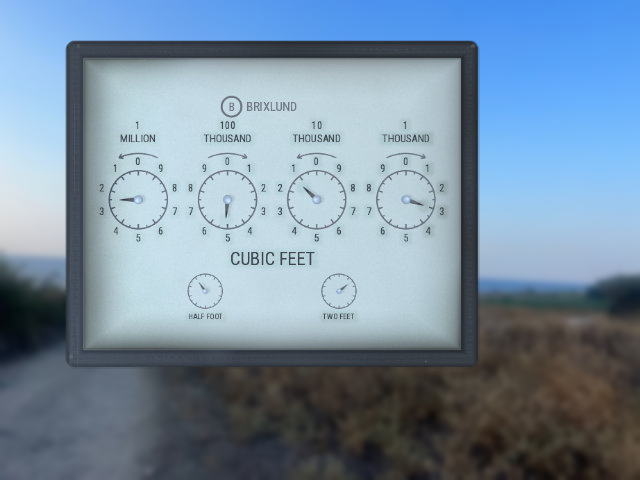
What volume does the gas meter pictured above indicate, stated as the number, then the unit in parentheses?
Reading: 251300 (ft³)
